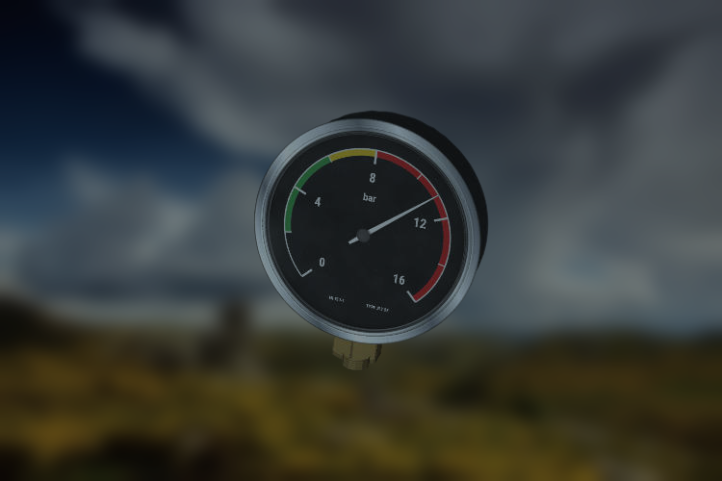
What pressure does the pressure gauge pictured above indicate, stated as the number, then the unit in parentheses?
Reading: 11 (bar)
